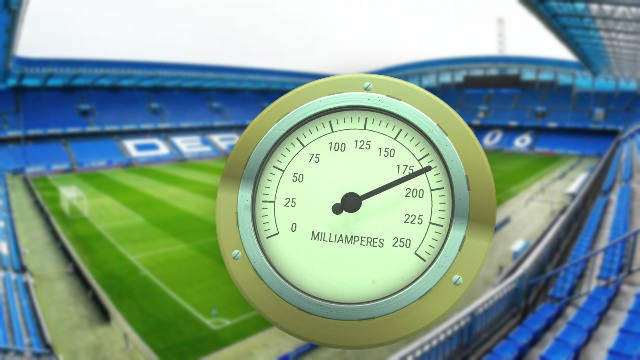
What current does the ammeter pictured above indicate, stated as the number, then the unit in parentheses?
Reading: 185 (mA)
